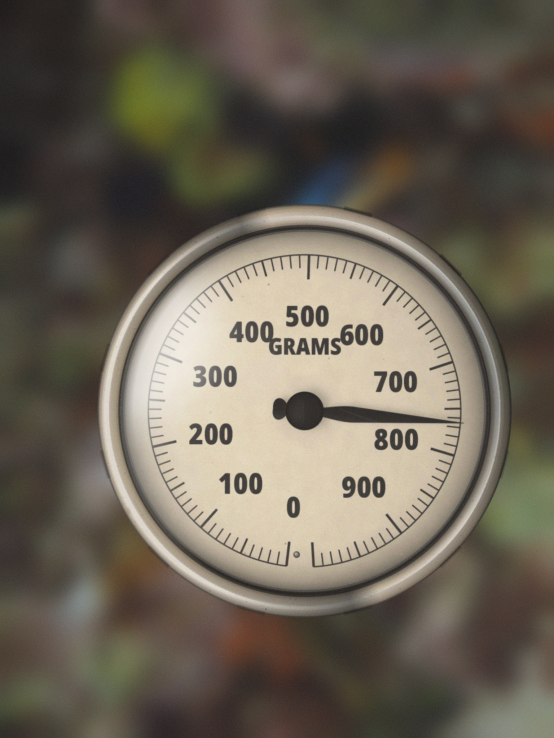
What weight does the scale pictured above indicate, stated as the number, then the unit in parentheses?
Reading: 765 (g)
